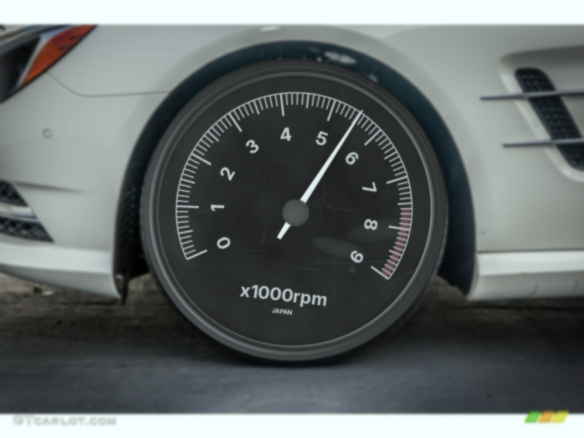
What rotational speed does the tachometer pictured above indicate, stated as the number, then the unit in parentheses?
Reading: 5500 (rpm)
